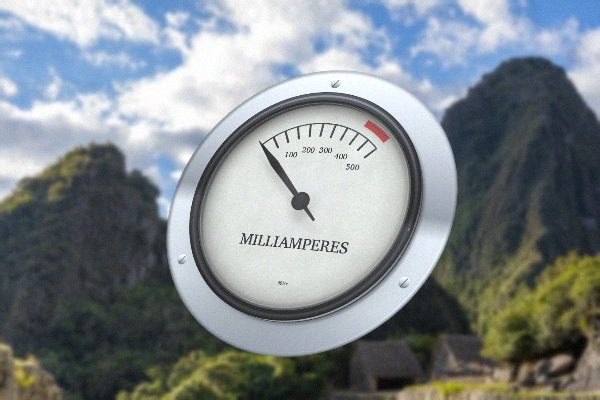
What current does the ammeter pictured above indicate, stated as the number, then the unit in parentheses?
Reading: 0 (mA)
